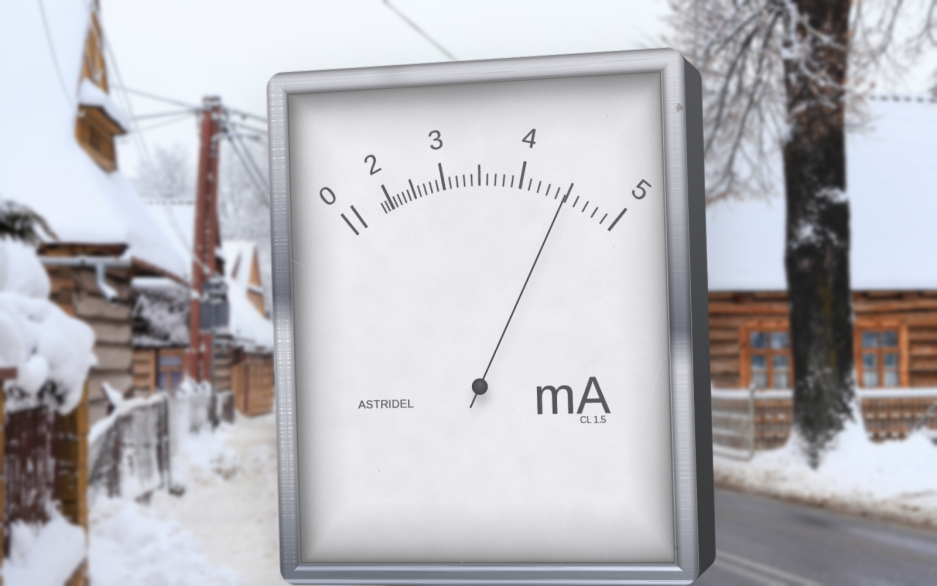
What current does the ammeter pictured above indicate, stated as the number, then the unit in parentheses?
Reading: 4.5 (mA)
